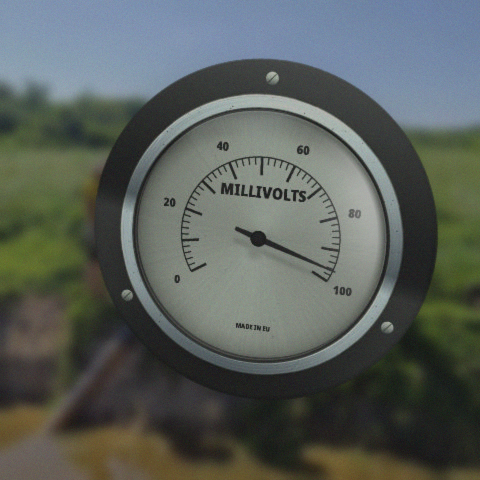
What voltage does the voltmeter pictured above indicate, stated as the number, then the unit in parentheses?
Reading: 96 (mV)
